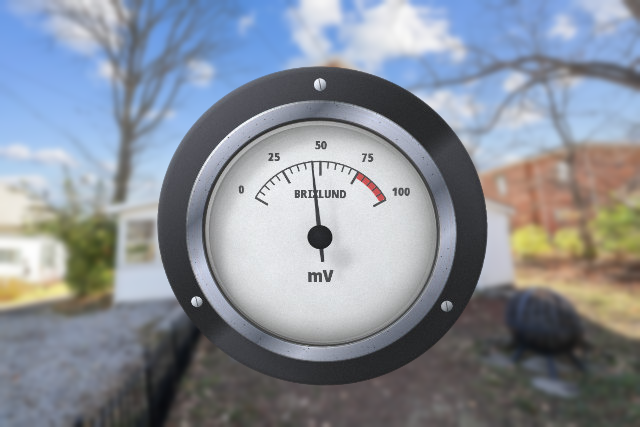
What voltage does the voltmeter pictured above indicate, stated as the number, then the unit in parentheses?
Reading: 45 (mV)
